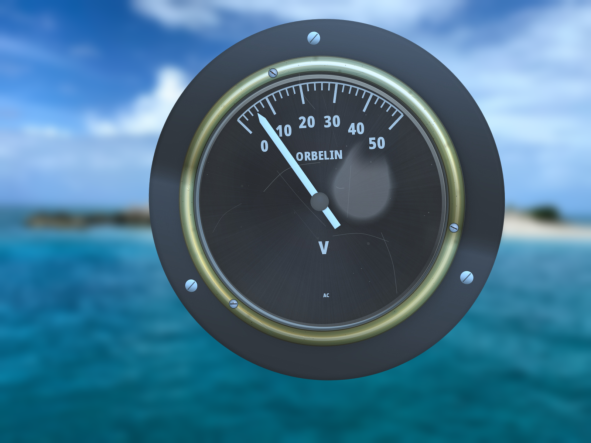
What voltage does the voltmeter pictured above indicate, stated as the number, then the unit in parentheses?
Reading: 6 (V)
